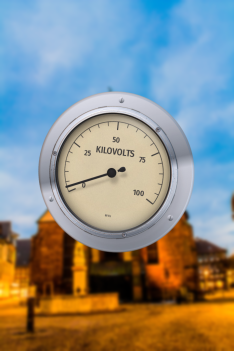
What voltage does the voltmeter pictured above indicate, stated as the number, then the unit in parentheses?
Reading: 2.5 (kV)
